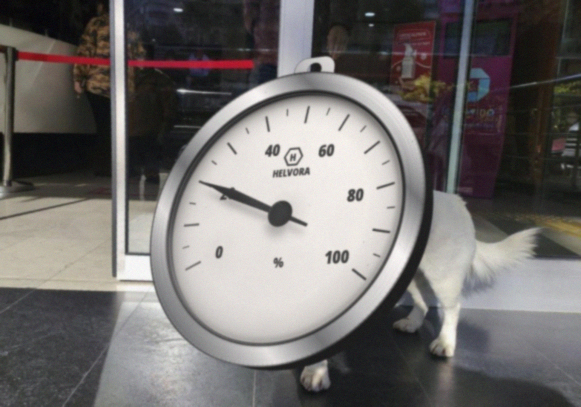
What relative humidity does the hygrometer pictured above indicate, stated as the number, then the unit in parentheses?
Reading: 20 (%)
